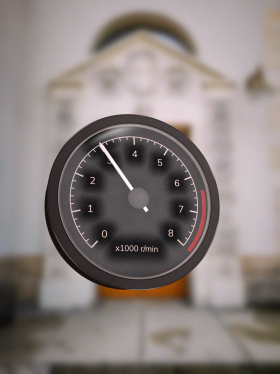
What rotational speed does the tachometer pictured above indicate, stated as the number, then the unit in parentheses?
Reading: 3000 (rpm)
